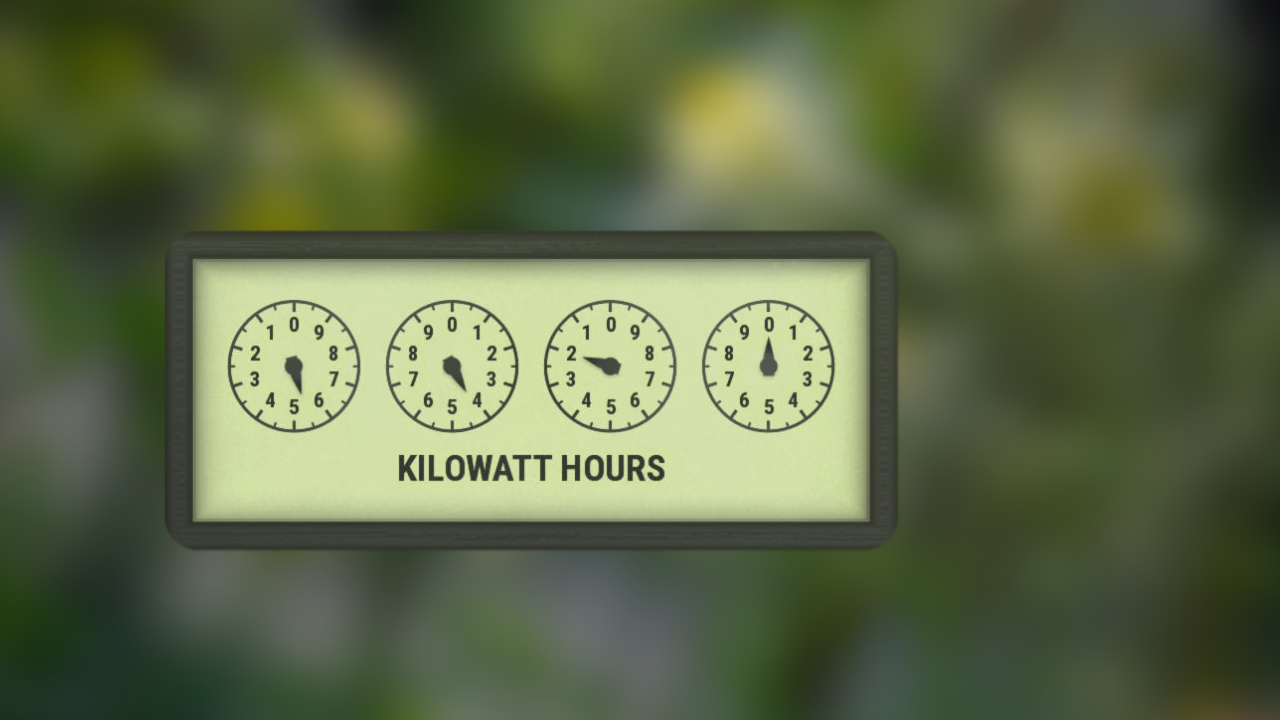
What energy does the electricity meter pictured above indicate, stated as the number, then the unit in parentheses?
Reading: 5420 (kWh)
